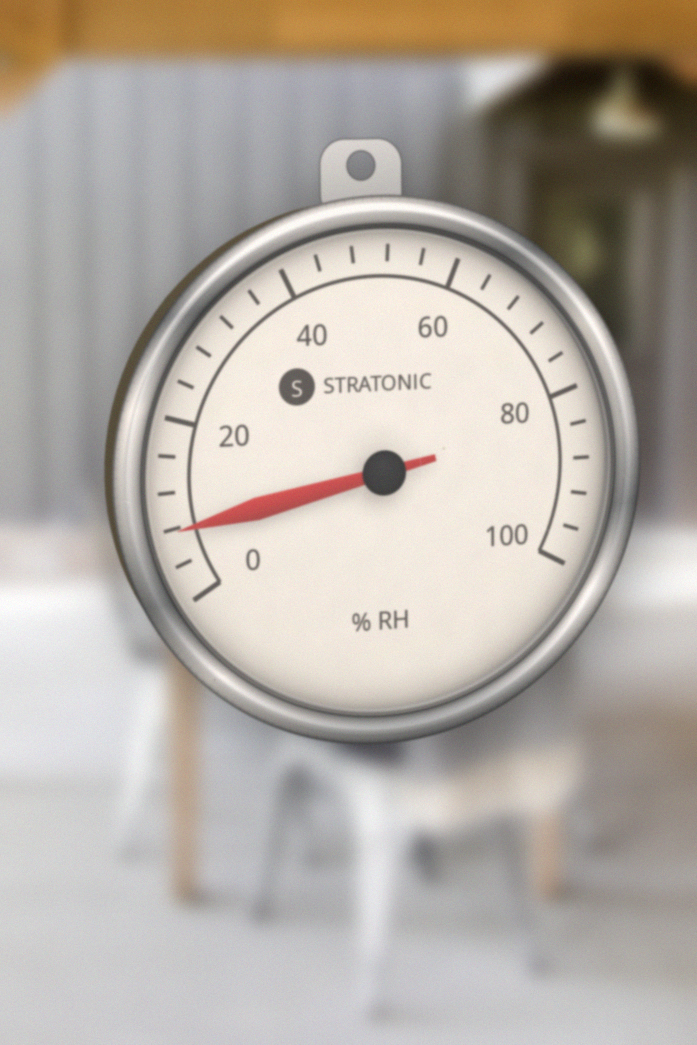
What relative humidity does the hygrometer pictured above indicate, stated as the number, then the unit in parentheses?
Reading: 8 (%)
